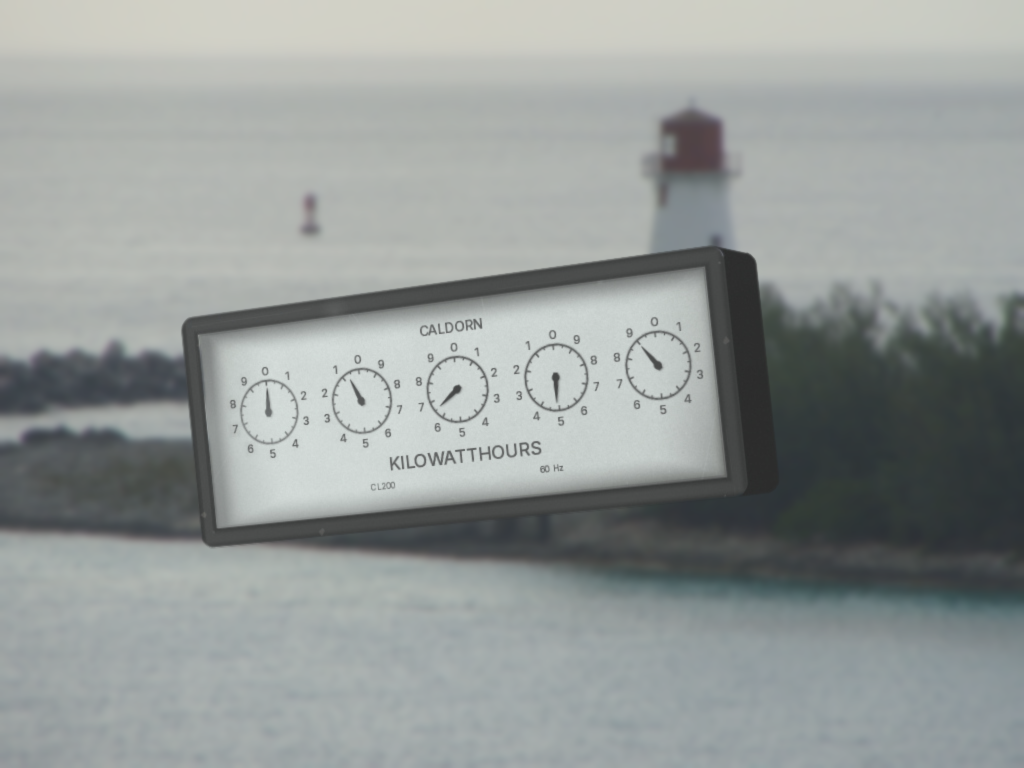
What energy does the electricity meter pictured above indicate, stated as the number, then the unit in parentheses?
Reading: 649 (kWh)
